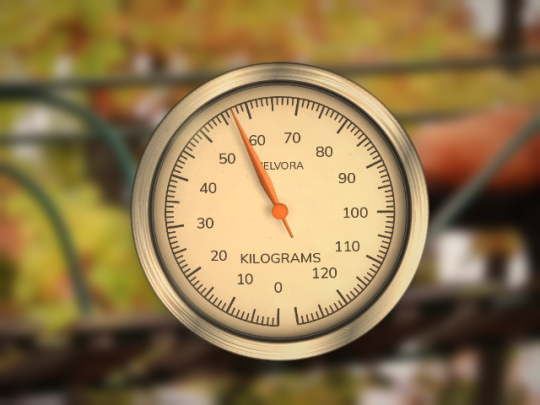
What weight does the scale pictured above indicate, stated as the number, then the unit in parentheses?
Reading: 57 (kg)
